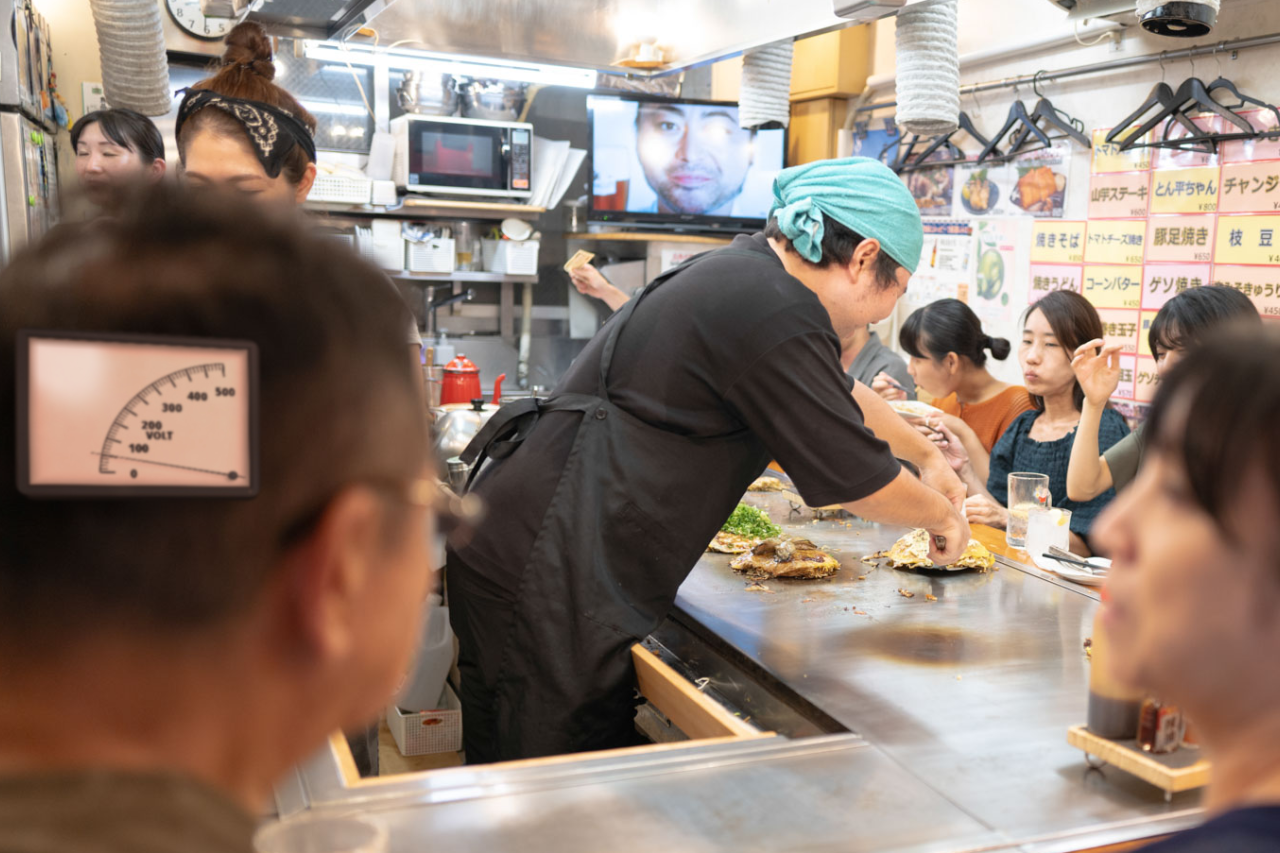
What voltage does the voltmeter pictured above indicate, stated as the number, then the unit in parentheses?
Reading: 50 (V)
